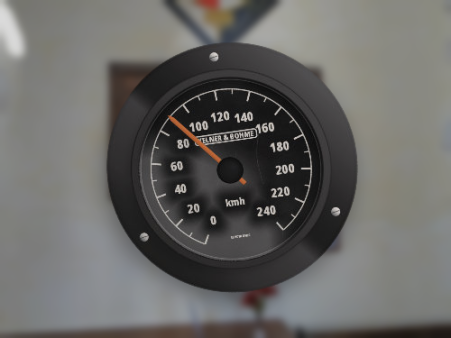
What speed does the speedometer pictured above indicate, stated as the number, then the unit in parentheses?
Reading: 90 (km/h)
